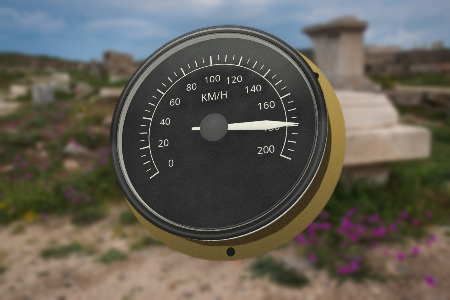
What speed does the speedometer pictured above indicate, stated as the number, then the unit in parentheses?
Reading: 180 (km/h)
